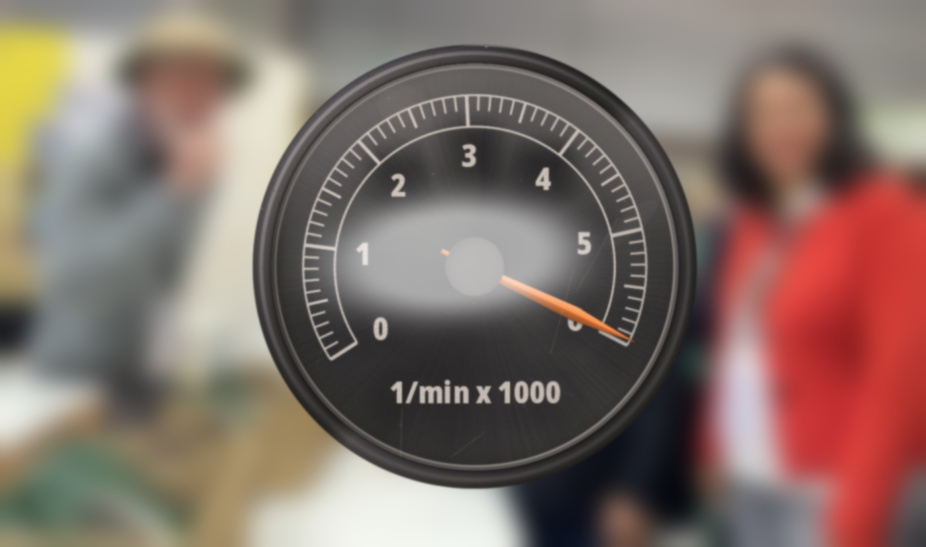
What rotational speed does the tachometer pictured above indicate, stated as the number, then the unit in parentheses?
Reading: 5950 (rpm)
